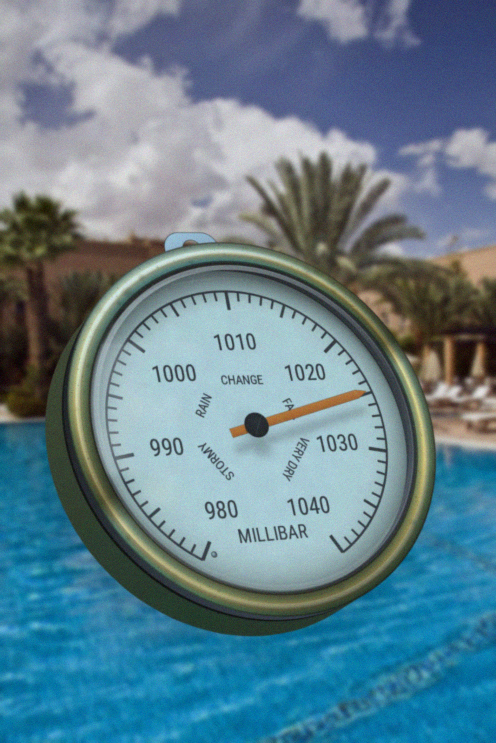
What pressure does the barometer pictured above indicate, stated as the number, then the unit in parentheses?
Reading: 1025 (mbar)
